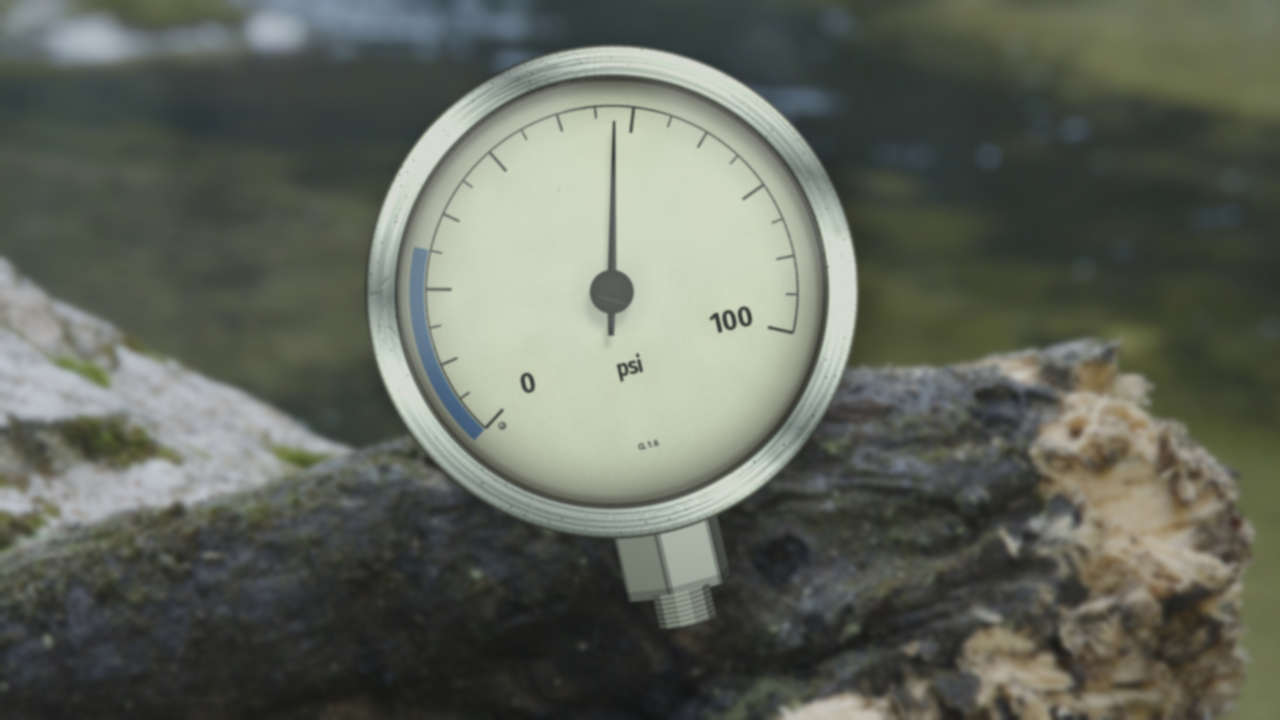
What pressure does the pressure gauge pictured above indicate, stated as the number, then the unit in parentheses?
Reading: 57.5 (psi)
